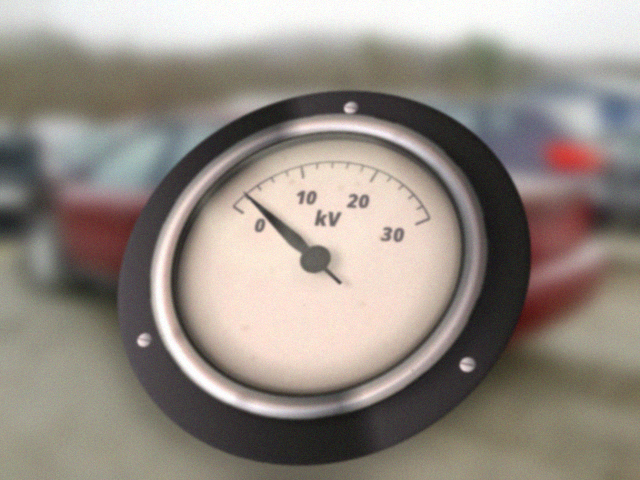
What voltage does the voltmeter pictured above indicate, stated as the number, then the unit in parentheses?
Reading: 2 (kV)
